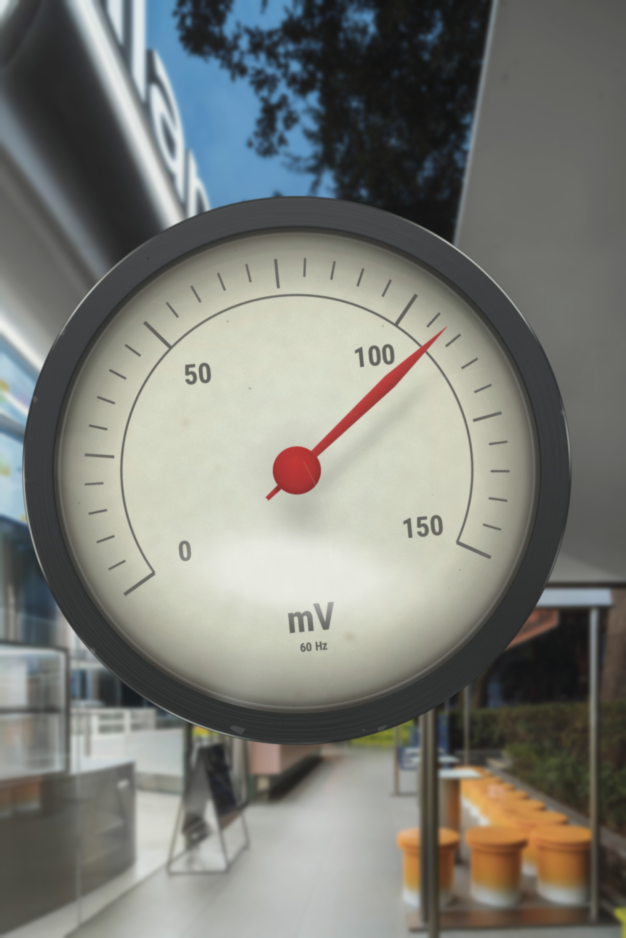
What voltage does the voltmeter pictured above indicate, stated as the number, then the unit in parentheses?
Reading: 107.5 (mV)
